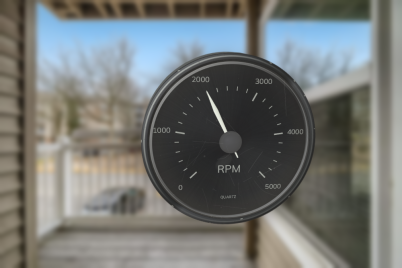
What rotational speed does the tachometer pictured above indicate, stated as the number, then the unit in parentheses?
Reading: 2000 (rpm)
